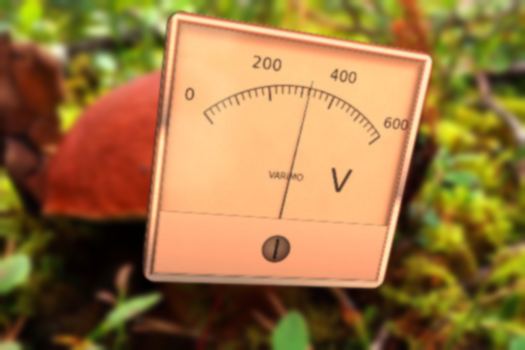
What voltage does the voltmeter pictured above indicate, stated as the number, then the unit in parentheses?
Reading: 320 (V)
